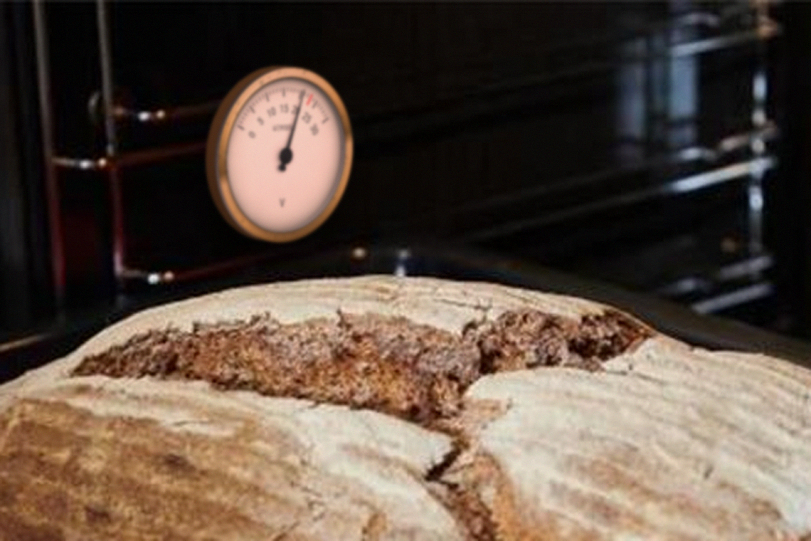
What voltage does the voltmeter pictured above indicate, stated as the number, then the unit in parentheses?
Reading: 20 (V)
